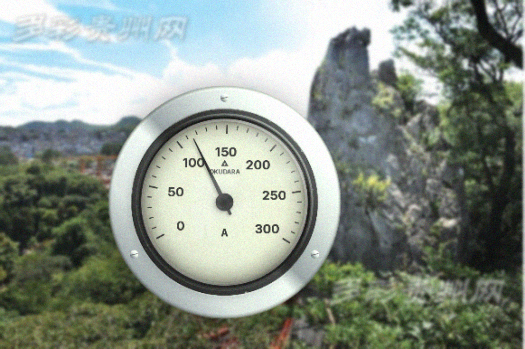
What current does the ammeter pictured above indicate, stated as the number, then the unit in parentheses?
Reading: 115 (A)
